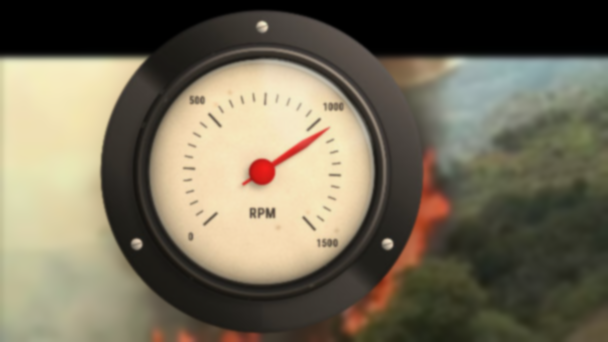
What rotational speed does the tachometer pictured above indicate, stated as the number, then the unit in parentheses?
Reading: 1050 (rpm)
